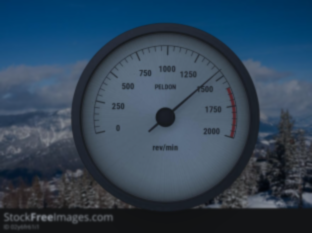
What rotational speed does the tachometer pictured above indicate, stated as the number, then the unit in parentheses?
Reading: 1450 (rpm)
